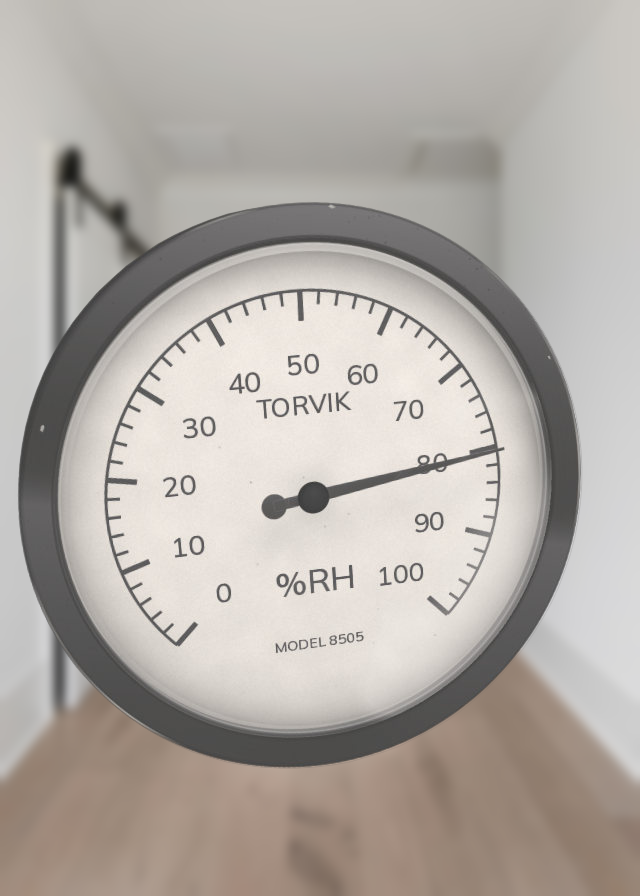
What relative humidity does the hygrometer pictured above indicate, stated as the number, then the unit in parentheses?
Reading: 80 (%)
